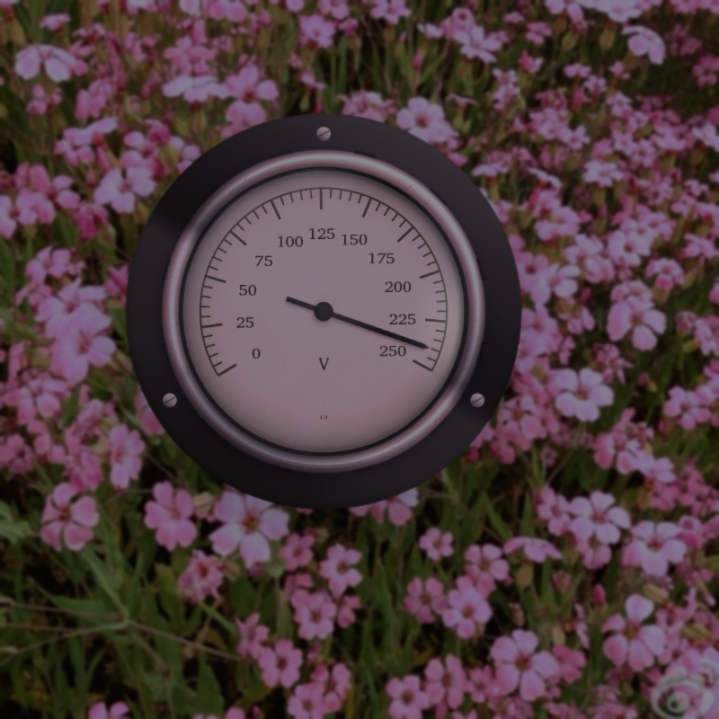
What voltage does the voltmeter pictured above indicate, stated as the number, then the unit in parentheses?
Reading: 240 (V)
